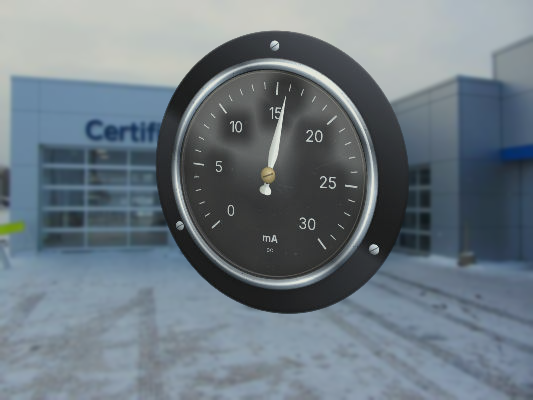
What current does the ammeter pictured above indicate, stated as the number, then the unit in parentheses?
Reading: 16 (mA)
